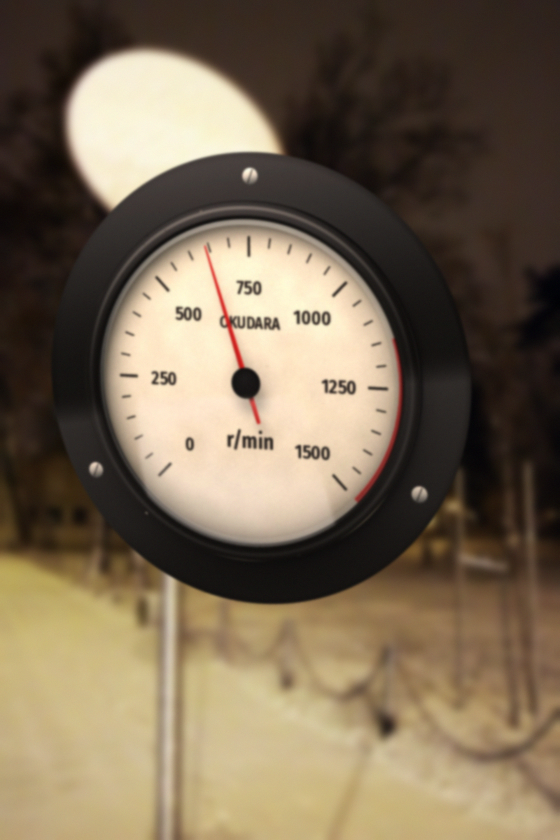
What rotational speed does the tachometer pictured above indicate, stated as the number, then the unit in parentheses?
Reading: 650 (rpm)
